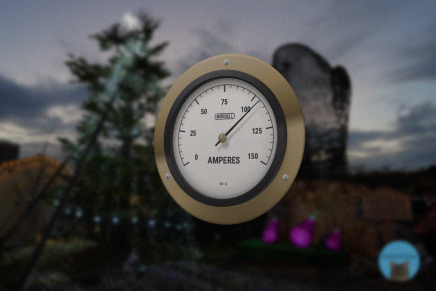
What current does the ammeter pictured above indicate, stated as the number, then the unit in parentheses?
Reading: 105 (A)
